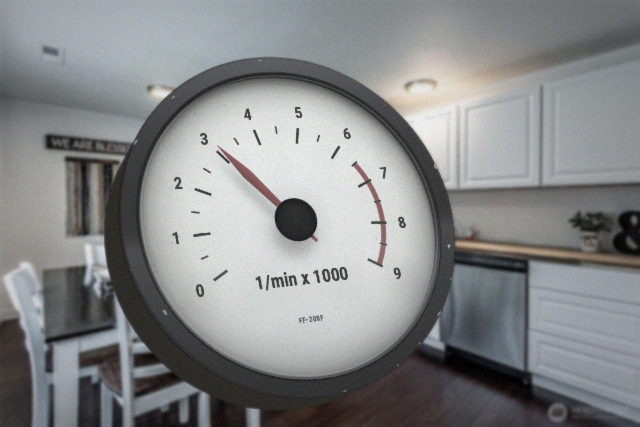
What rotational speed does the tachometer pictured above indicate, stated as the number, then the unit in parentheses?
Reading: 3000 (rpm)
